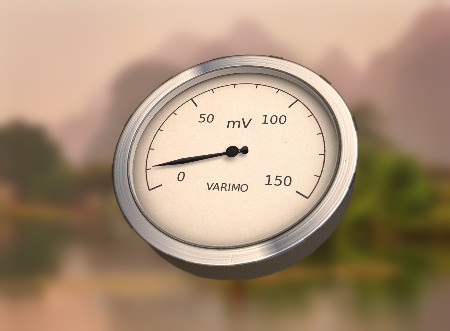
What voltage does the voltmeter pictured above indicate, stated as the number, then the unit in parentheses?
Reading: 10 (mV)
